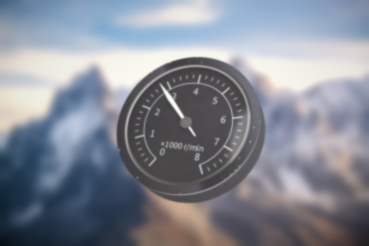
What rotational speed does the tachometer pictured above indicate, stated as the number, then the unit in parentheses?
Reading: 2800 (rpm)
